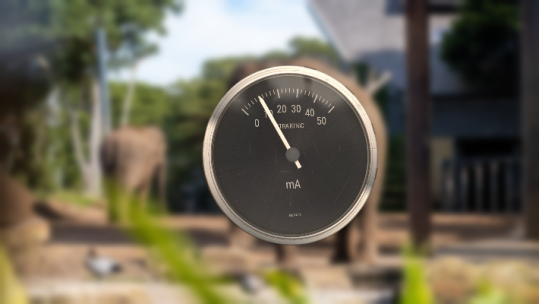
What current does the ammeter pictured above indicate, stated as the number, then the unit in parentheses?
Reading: 10 (mA)
